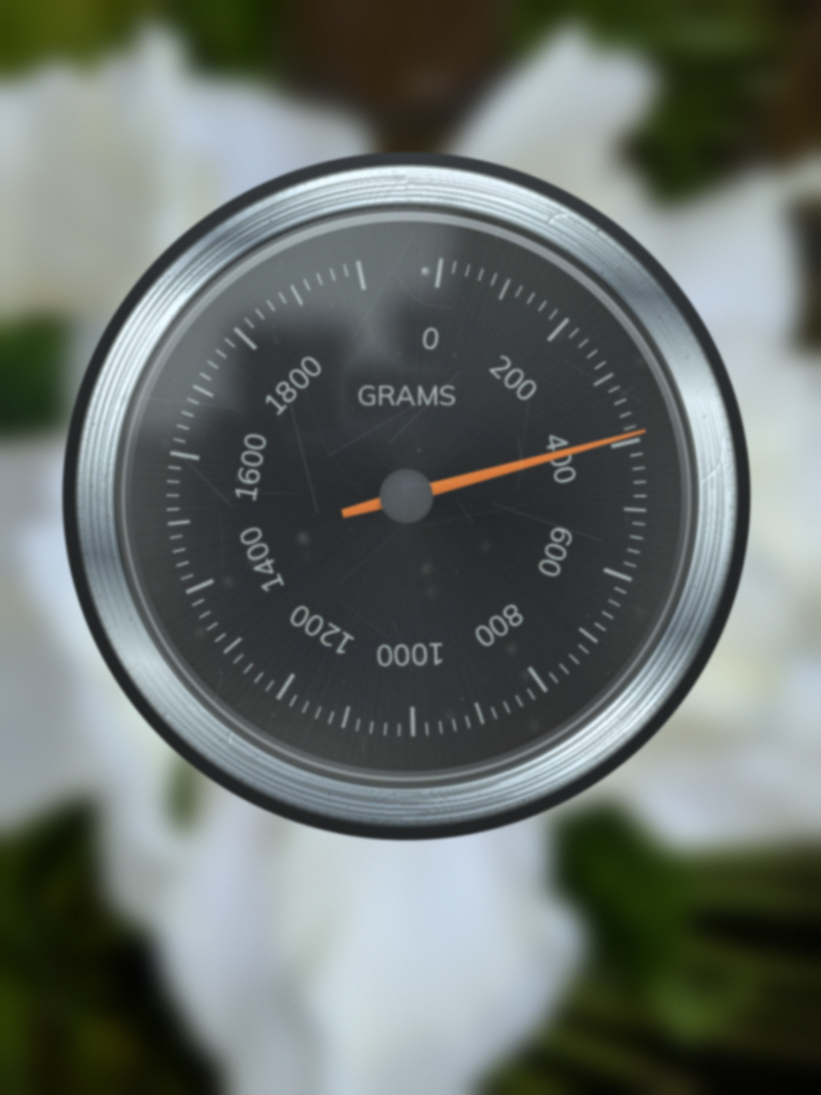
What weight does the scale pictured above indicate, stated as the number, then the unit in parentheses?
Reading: 390 (g)
